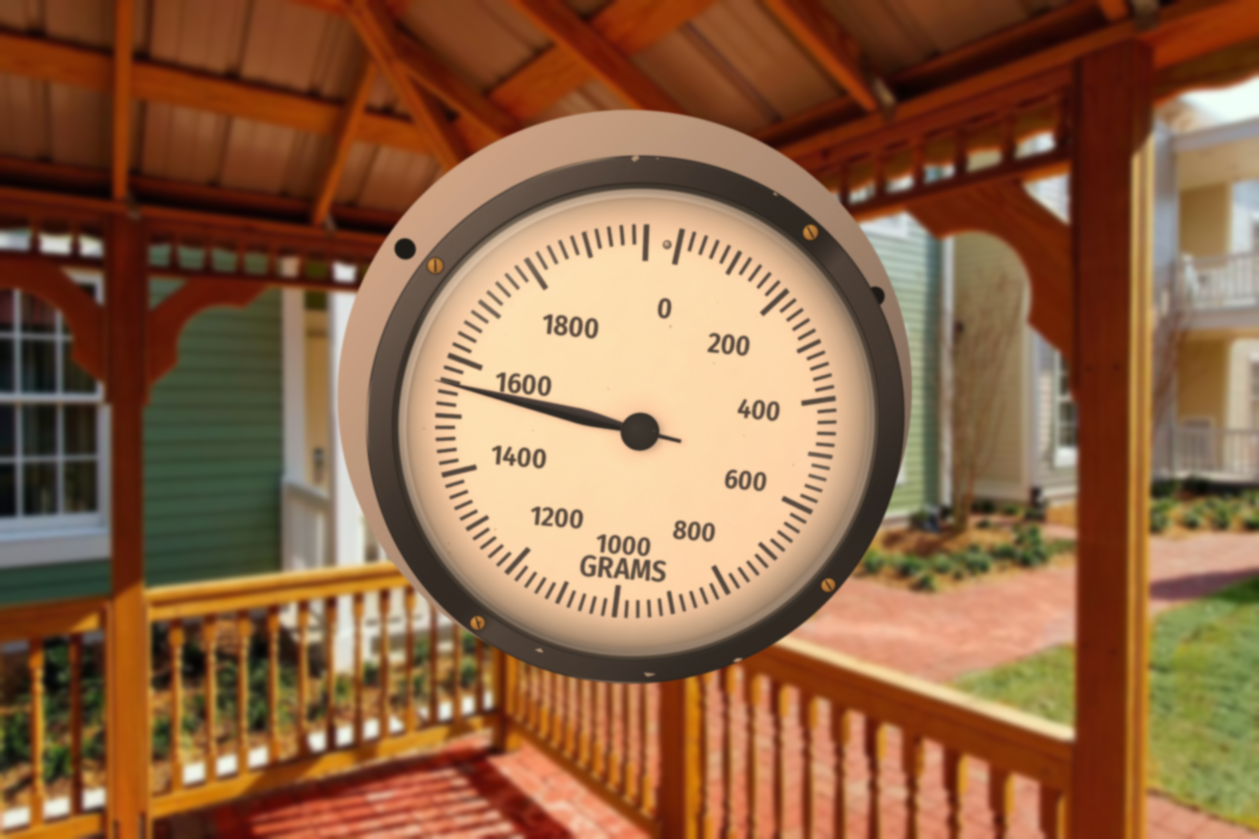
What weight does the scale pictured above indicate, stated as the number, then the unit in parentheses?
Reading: 1560 (g)
